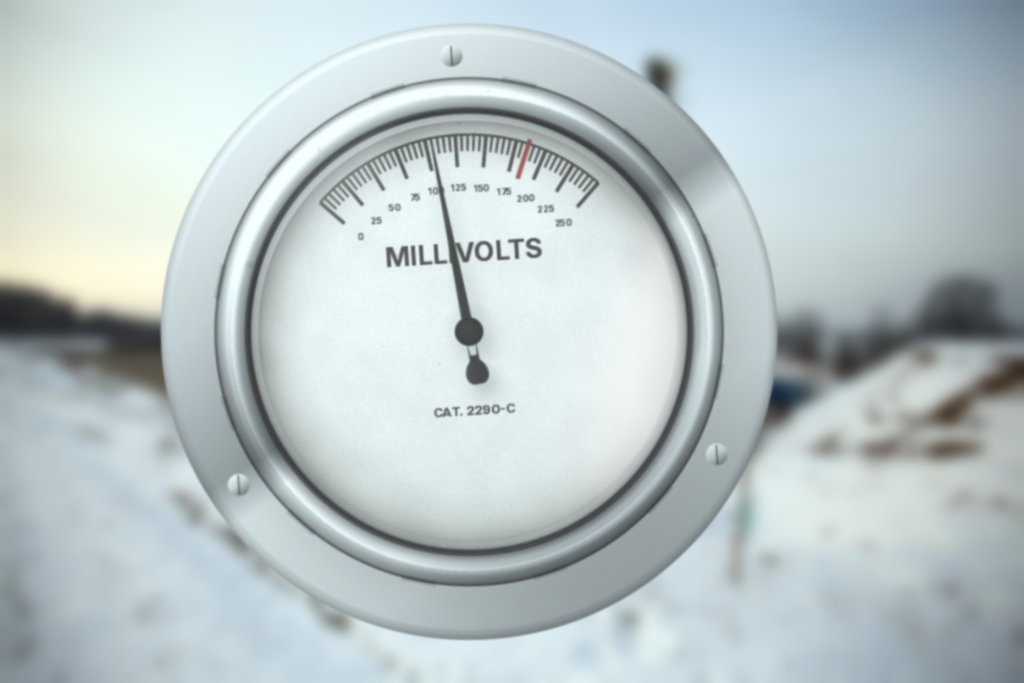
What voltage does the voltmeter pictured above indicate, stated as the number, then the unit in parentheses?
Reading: 105 (mV)
